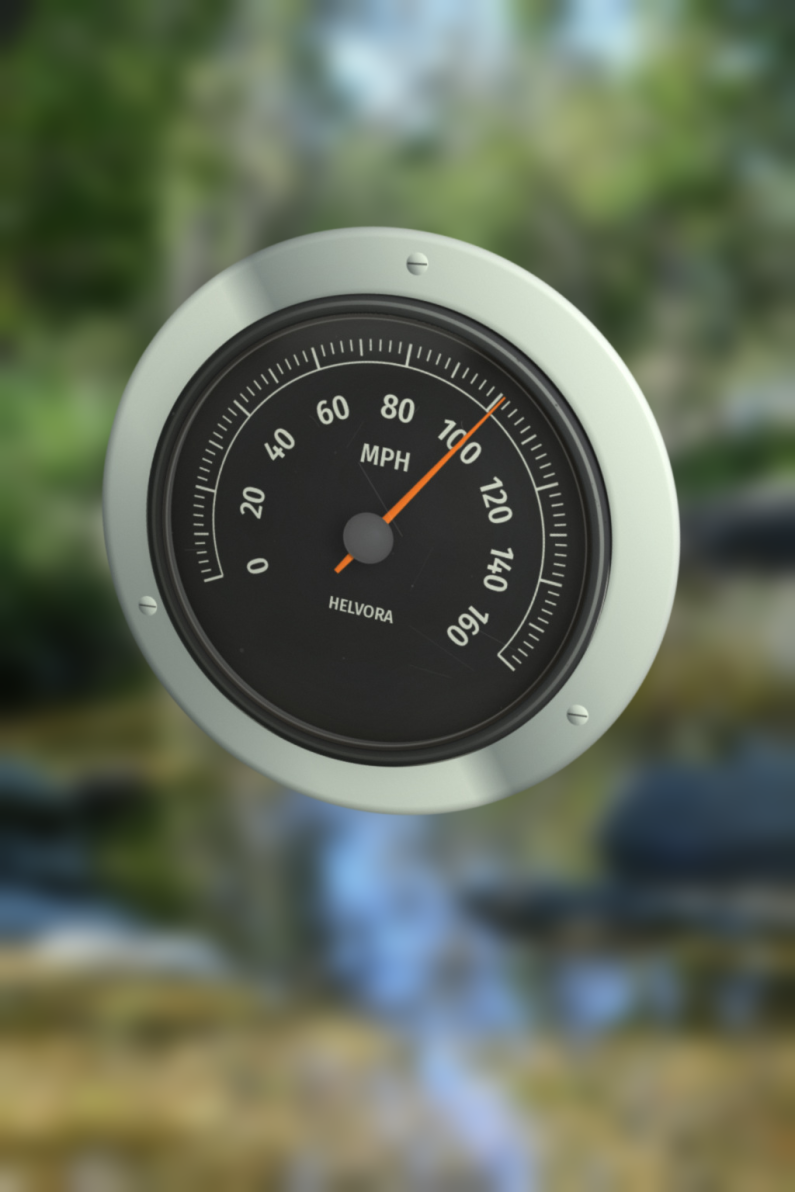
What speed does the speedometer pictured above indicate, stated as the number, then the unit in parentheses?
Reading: 101 (mph)
